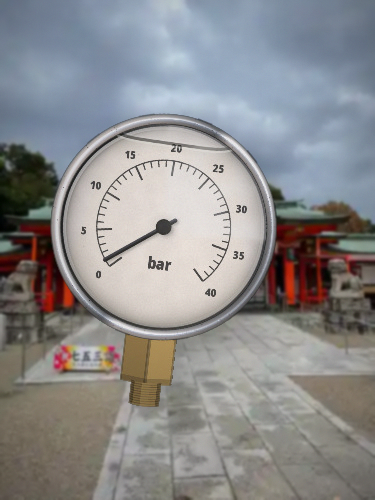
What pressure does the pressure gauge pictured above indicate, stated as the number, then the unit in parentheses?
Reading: 1 (bar)
